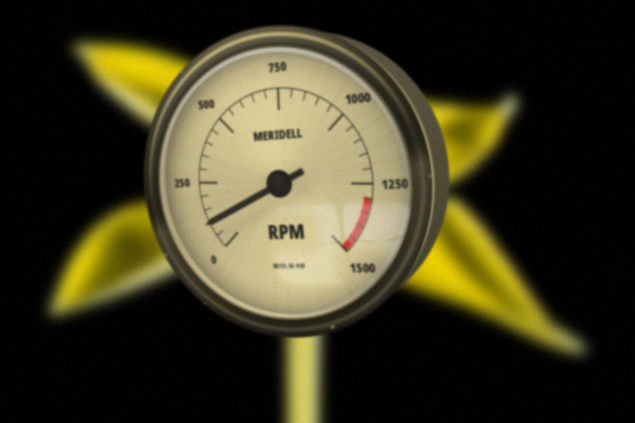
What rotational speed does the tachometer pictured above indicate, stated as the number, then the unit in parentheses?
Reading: 100 (rpm)
